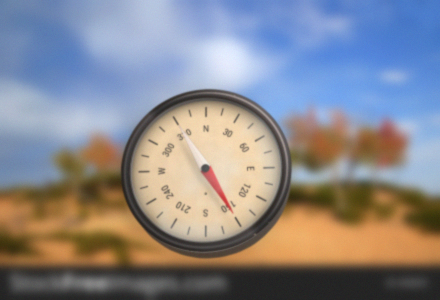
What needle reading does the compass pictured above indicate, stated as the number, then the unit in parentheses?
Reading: 150 (°)
